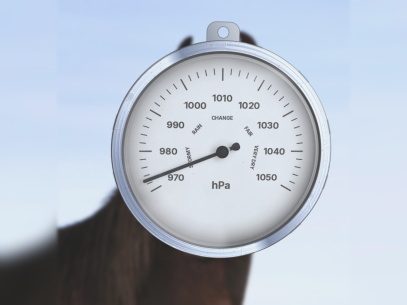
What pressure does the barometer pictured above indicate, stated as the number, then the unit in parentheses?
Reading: 973 (hPa)
